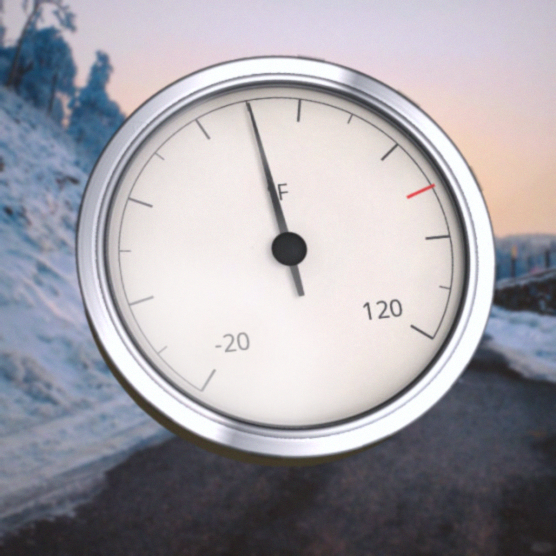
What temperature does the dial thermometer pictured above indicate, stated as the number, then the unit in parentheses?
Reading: 50 (°F)
